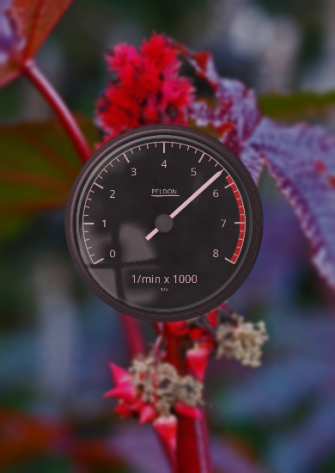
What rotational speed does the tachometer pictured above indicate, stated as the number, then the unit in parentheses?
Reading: 5600 (rpm)
